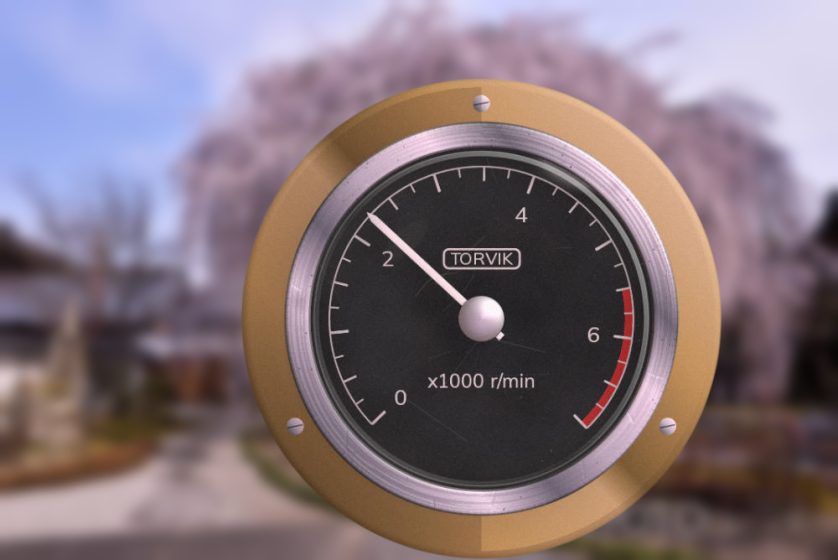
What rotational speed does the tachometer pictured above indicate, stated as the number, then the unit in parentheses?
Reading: 2250 (rpm)
